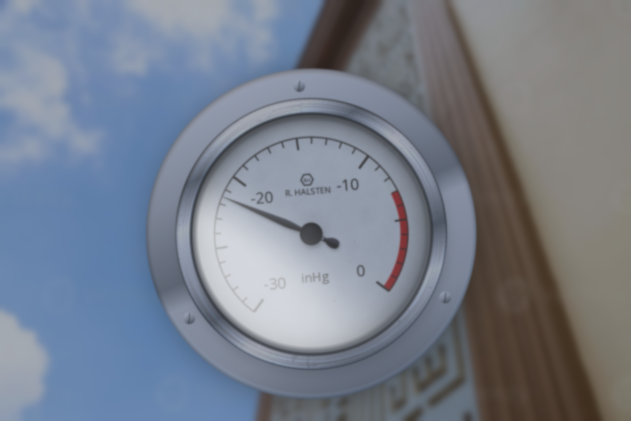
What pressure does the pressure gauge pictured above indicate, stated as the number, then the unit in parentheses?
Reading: -21.5 (inHg)
